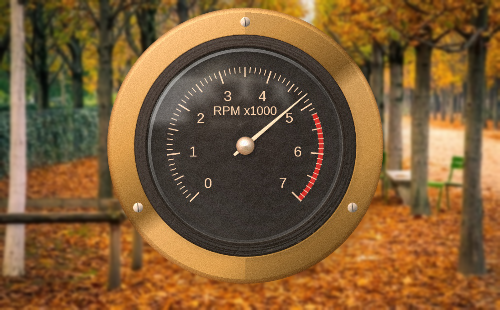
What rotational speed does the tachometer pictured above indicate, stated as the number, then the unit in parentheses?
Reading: 4800 (rpm)
